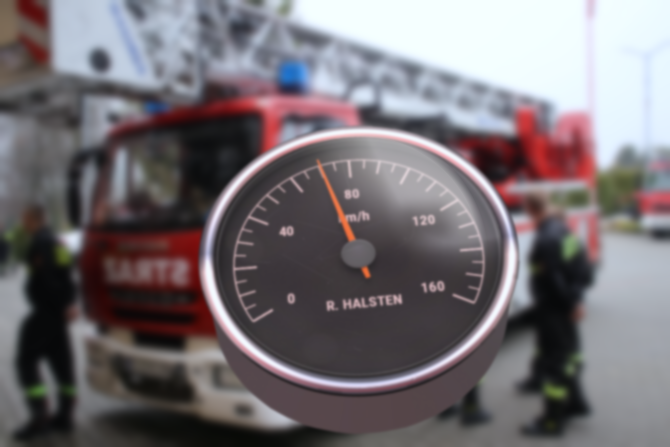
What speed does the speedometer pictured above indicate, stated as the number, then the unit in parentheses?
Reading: 70 (km/h)
